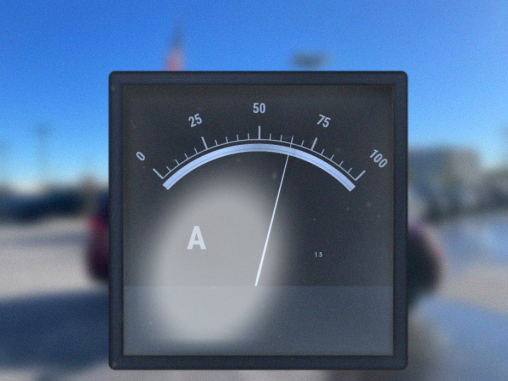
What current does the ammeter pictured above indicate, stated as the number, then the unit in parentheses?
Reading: 65 (A)
